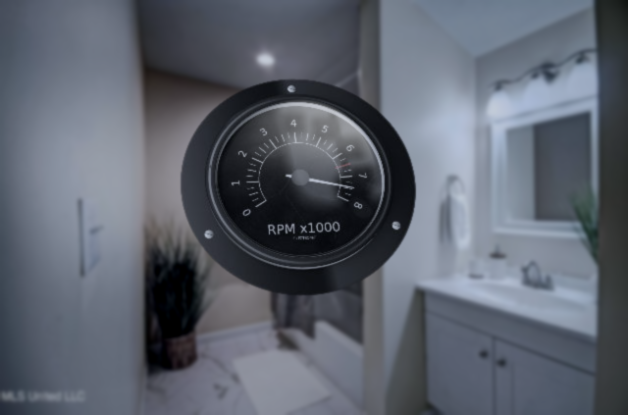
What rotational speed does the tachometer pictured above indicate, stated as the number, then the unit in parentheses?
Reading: 7500 (rpm)
